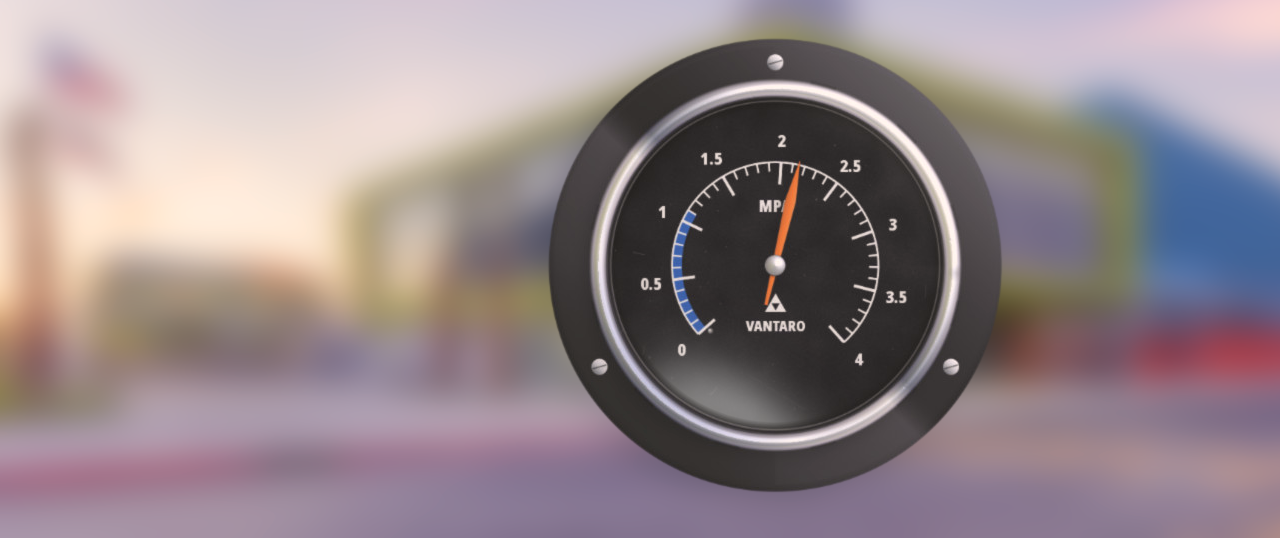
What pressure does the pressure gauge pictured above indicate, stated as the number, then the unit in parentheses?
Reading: 2.15 (MPa)
